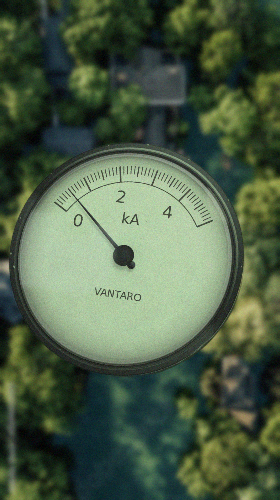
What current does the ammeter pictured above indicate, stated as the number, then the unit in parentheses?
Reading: 0.5 (kA)
